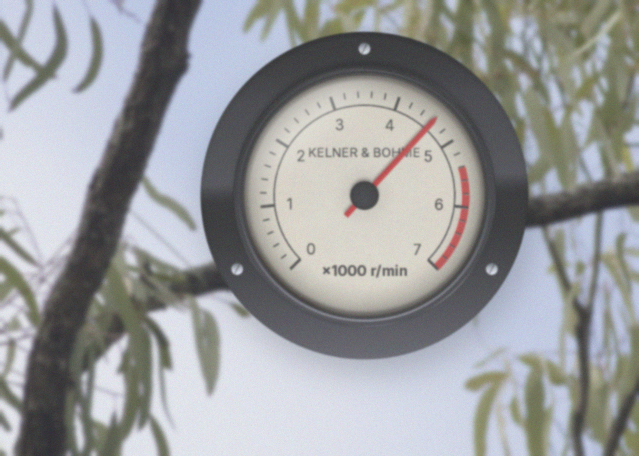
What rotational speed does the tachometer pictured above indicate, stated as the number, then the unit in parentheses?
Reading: 4600 (rpm)
